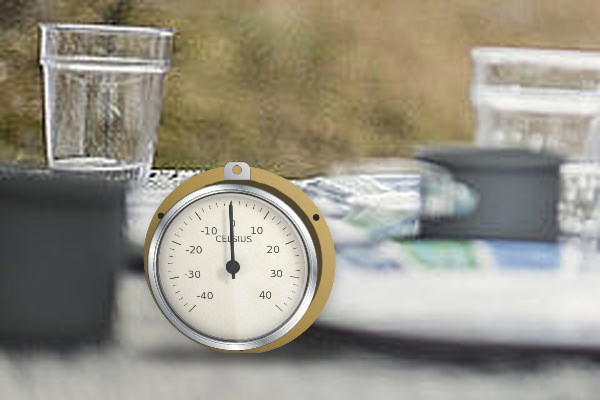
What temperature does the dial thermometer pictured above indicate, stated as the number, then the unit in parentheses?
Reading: 0 (°C)
